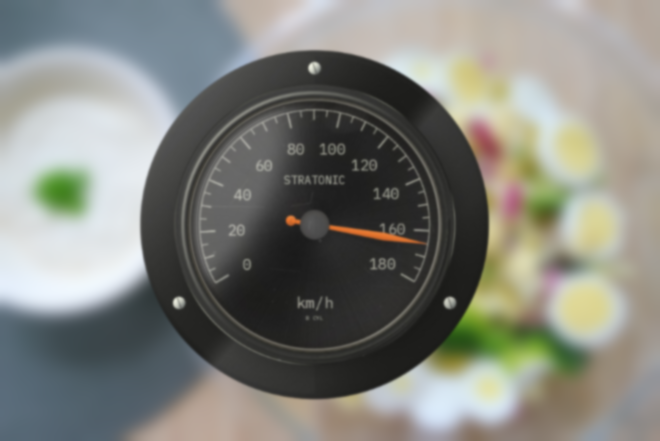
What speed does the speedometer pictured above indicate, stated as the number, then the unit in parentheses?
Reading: 165 (km/h)
